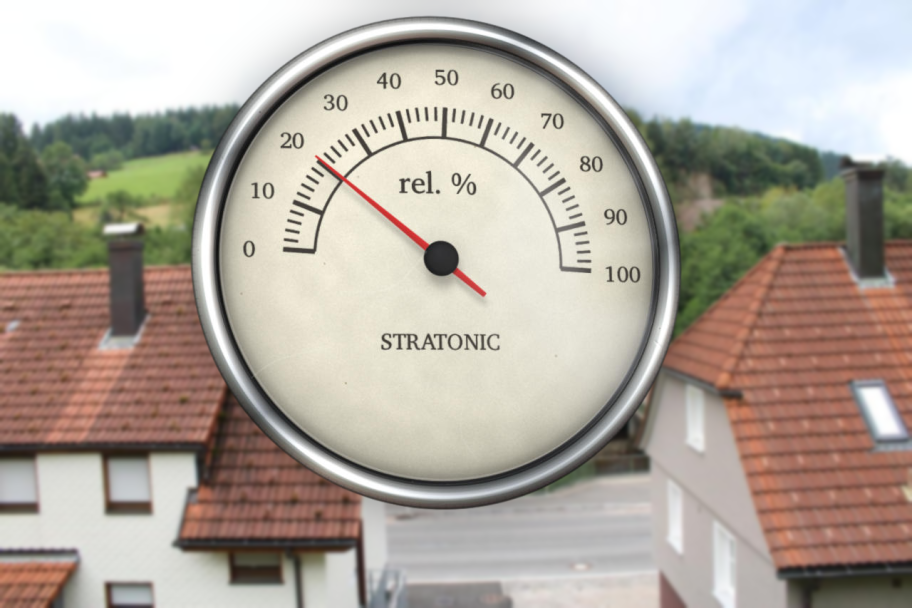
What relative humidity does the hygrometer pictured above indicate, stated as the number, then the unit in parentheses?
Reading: 20 (%)
